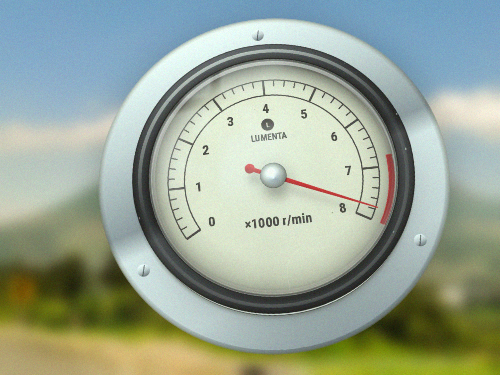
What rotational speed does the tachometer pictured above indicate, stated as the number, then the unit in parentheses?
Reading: 7800 (rpm)
